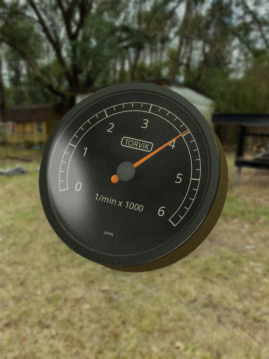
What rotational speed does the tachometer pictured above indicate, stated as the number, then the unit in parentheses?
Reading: 4000 (rpm)
